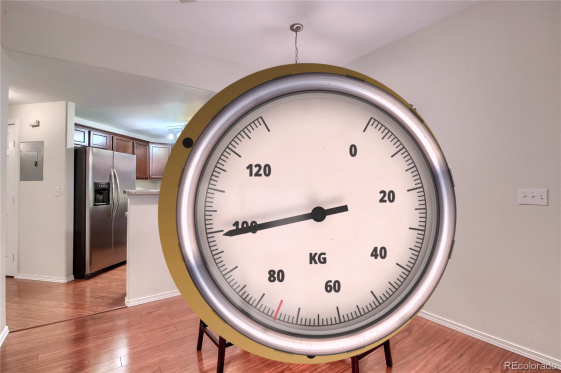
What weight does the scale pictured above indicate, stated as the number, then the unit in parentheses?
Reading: 99 (kg)
